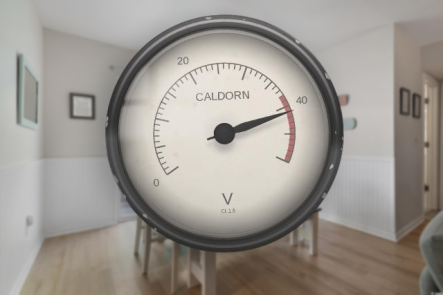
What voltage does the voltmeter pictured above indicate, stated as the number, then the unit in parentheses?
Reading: 41 (V)
